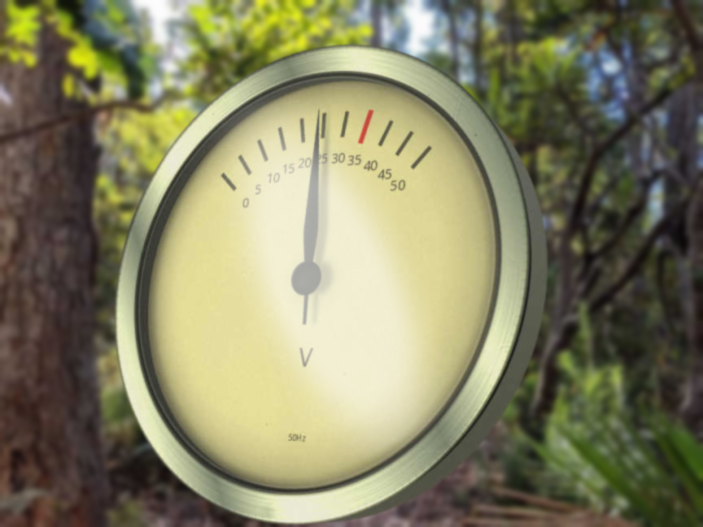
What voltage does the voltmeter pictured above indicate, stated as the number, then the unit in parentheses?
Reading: 25 (V)
